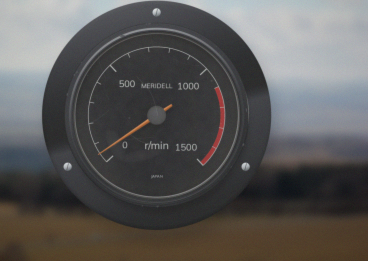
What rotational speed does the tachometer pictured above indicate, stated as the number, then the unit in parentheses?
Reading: 50 (rpm)
